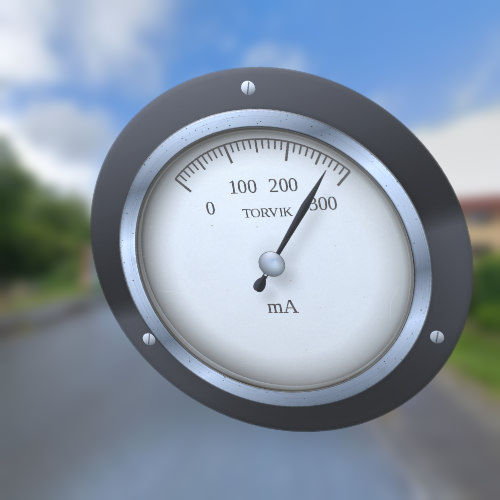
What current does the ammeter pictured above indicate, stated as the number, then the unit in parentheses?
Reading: 270 (mA)
